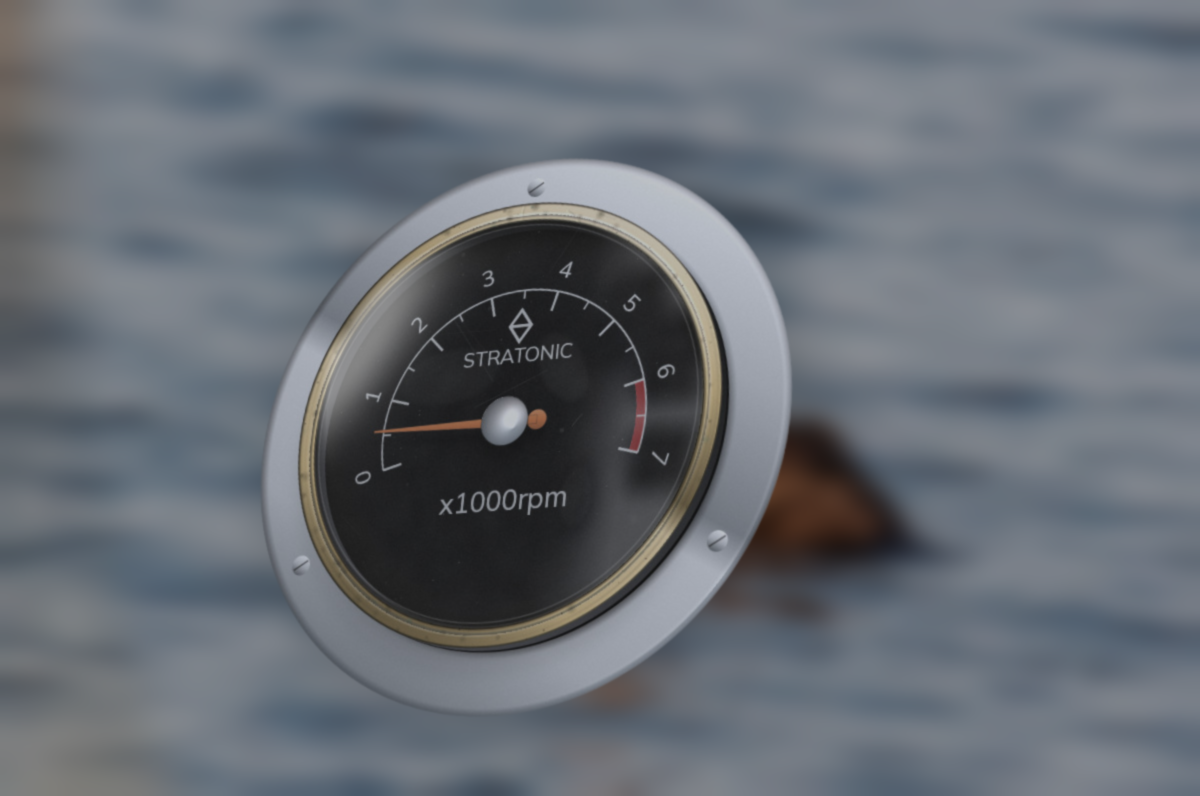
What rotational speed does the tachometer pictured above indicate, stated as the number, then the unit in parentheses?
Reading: 500 (rpm)
